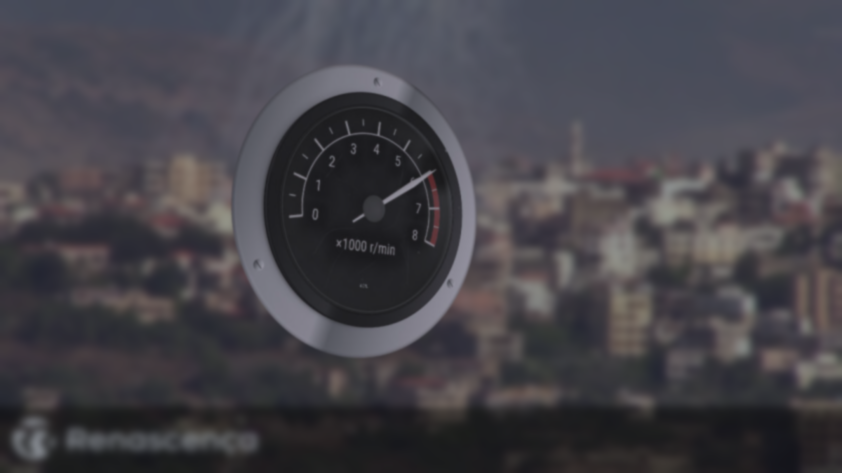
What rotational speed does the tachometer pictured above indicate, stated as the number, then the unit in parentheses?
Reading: 6000 (rpm)
